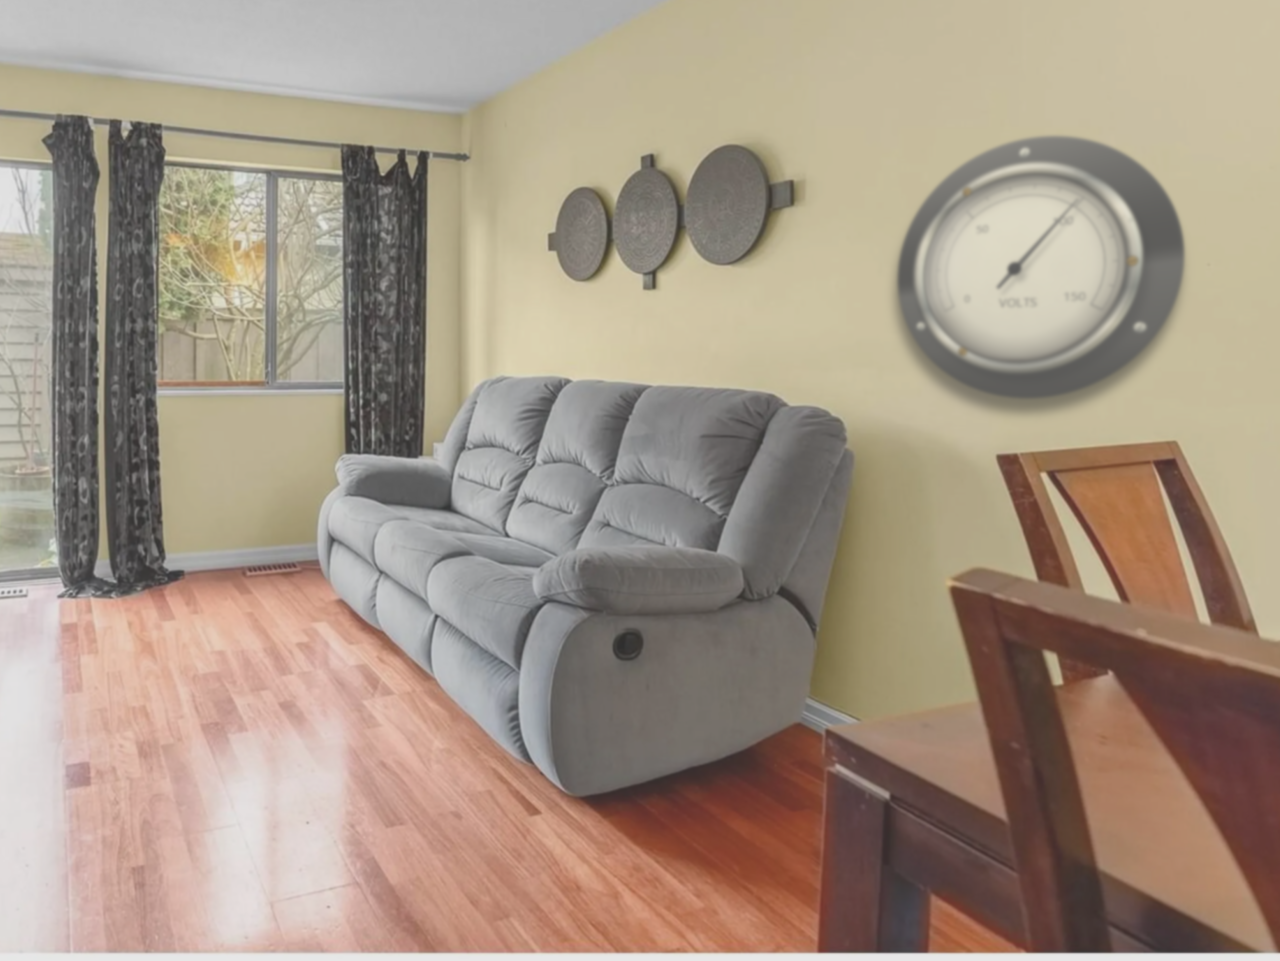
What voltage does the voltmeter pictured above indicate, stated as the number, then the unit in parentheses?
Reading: 100 (V)
